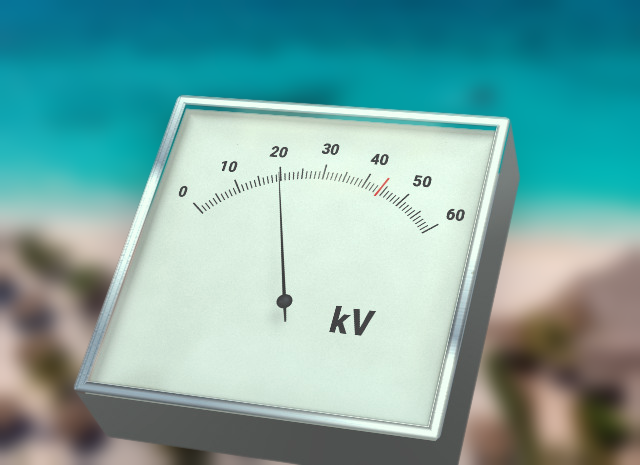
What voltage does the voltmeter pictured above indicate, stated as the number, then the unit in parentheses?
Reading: 20 (kV)
